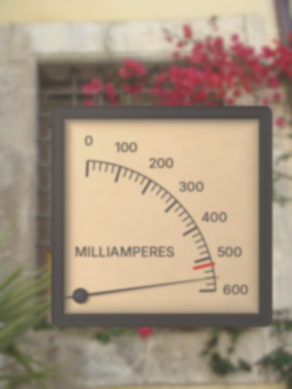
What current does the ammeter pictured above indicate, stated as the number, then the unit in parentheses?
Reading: 560 (mA)
